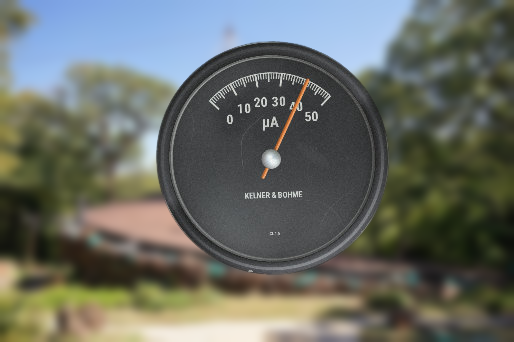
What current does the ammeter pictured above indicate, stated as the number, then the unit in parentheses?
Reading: 40 (µA)
